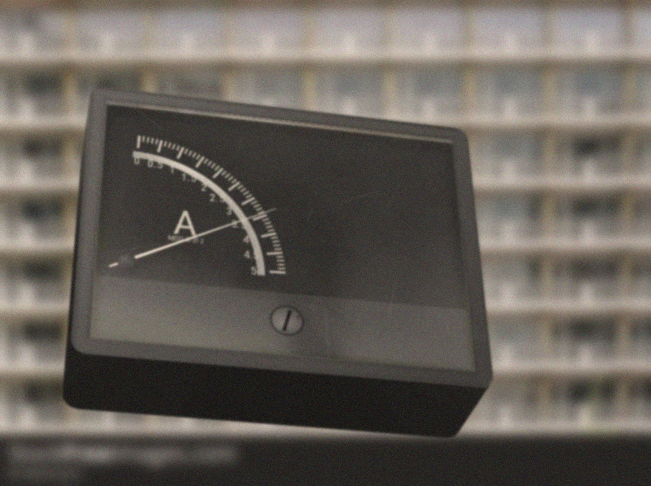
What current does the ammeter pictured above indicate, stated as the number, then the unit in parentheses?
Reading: 3.5 (A)
